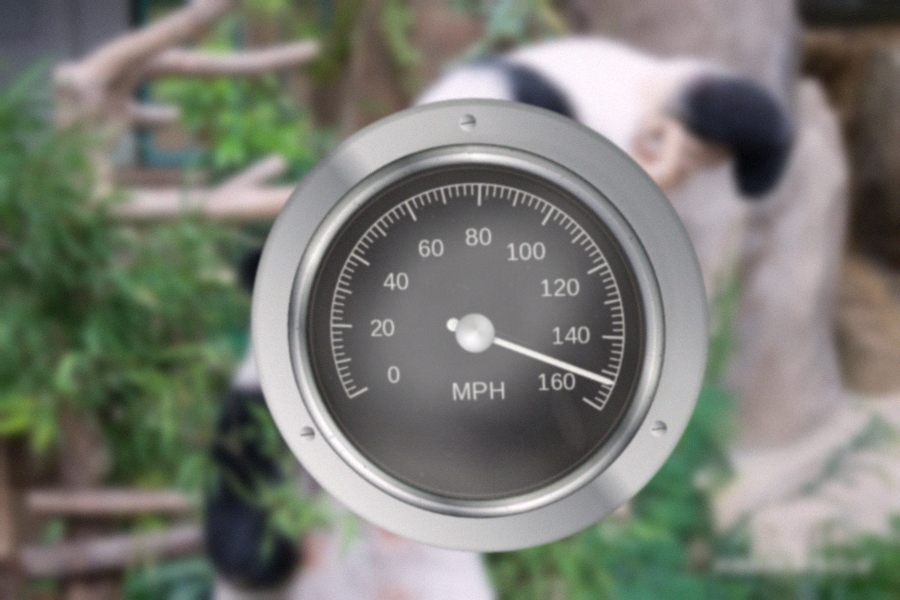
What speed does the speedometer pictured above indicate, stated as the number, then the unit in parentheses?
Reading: 152 (mph)
